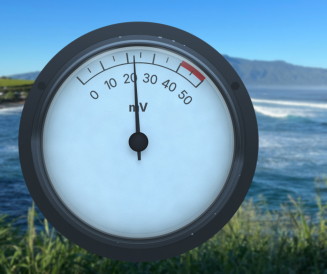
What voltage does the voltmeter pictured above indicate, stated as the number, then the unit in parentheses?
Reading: 22.5 (mV)
